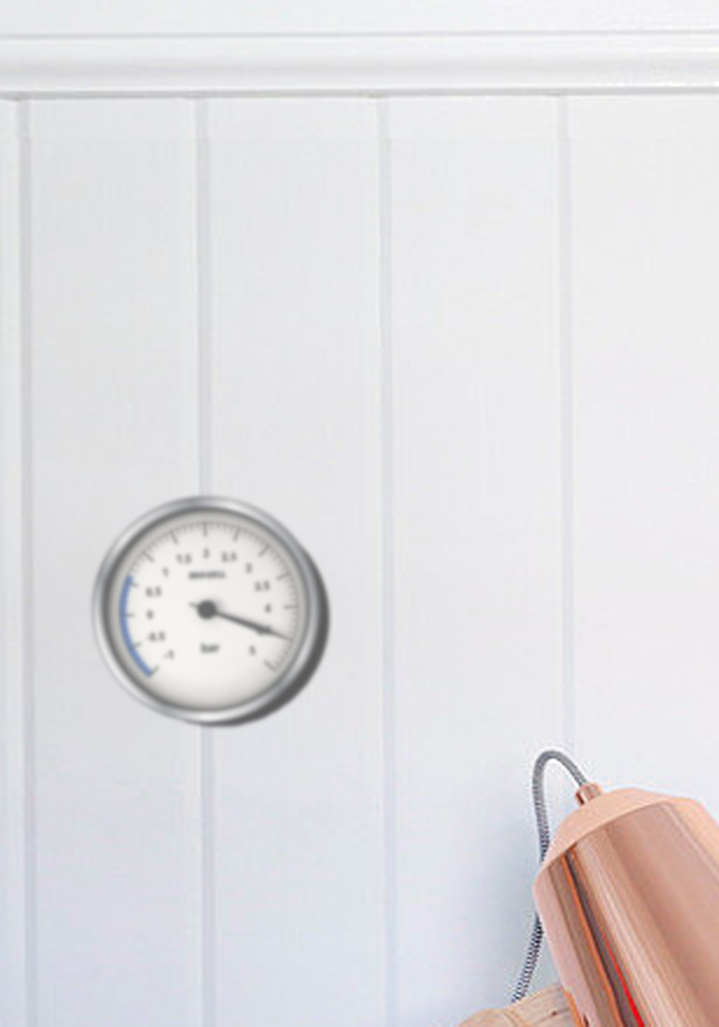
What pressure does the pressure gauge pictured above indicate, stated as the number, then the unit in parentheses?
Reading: 4.5 (bar)
